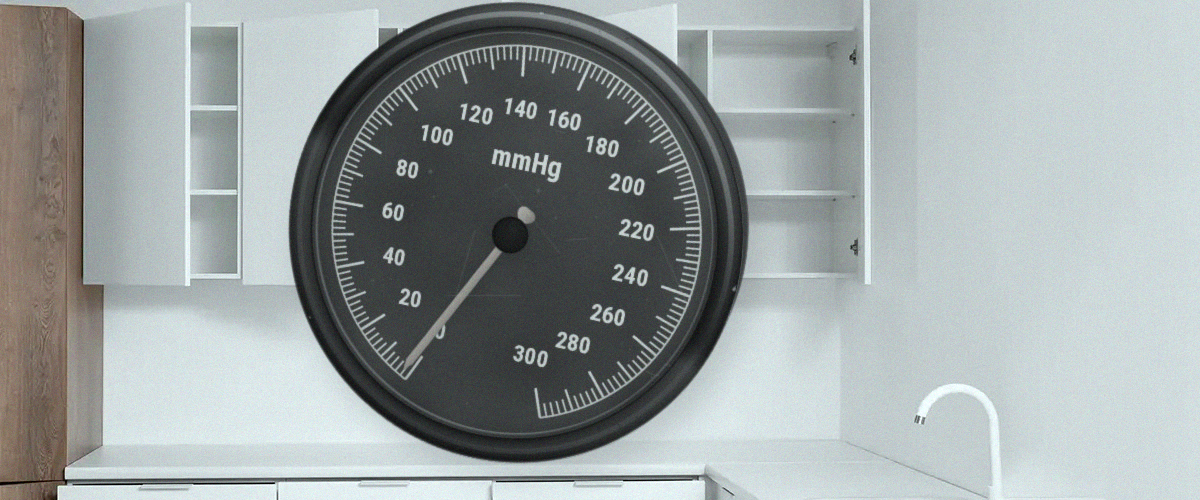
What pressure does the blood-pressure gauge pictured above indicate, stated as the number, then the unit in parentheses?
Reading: 2 (mmHg)
